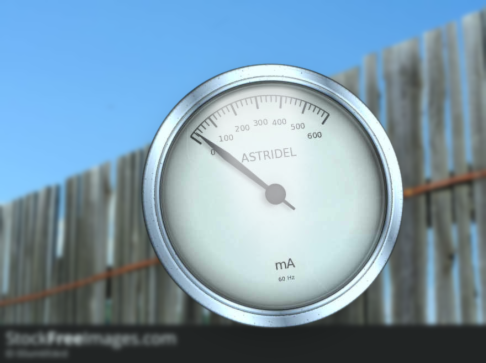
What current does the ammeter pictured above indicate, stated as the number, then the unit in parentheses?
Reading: 20 (mA)
